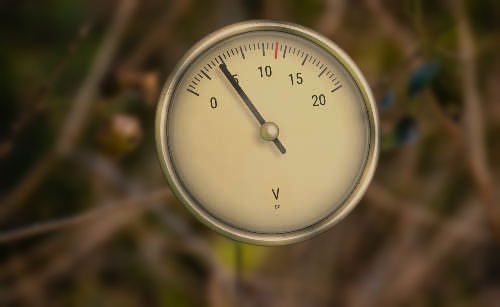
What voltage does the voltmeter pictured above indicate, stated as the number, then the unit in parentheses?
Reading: 4.5 (V)
